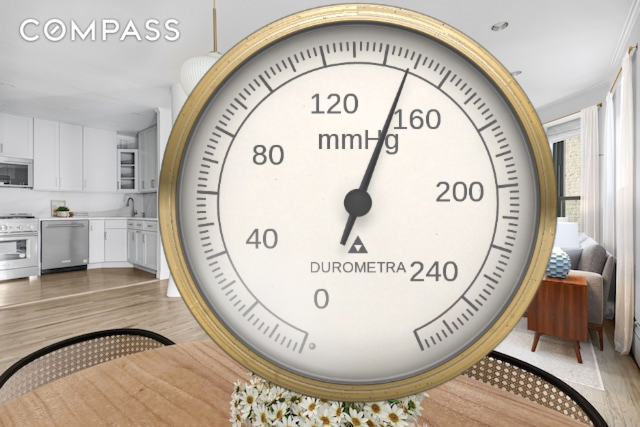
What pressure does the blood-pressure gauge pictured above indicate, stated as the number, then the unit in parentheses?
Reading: 148 (mmHg)
